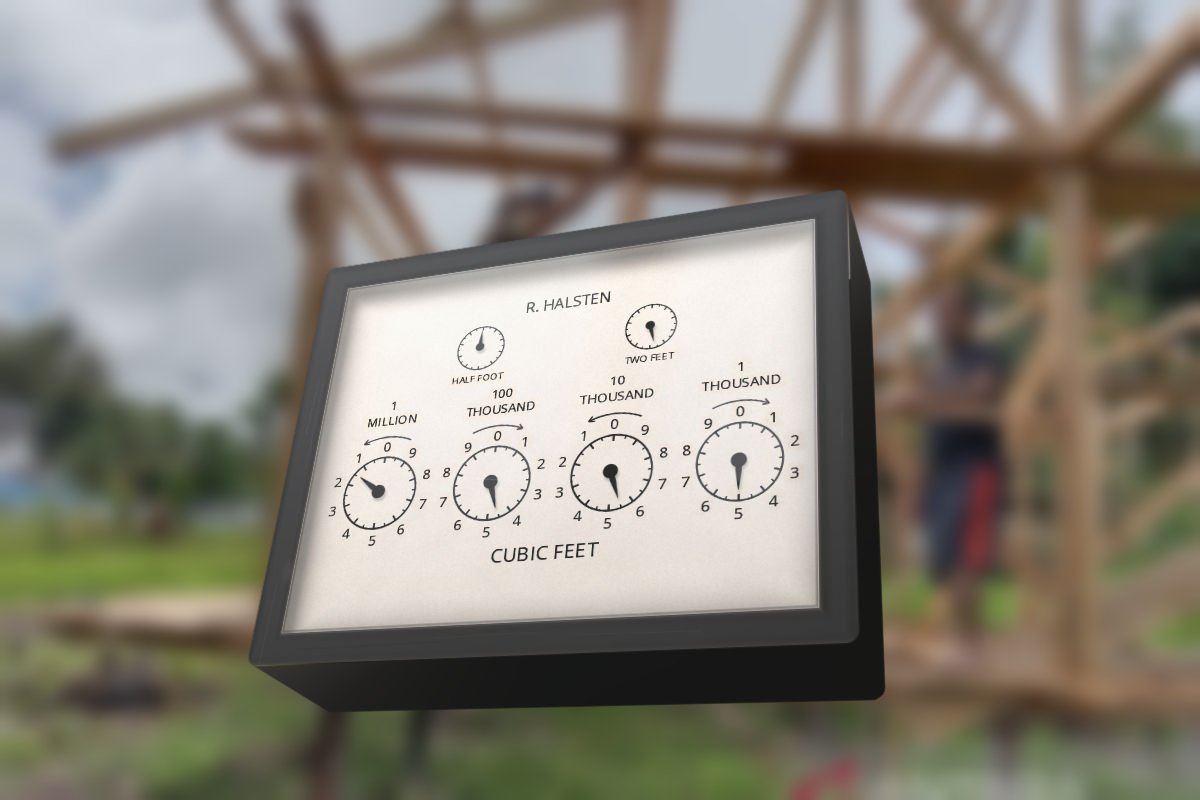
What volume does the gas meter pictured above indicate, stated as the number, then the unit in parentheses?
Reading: 145500 (ft³)
